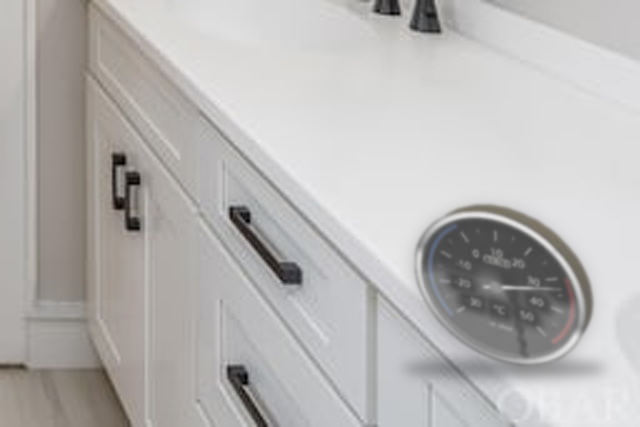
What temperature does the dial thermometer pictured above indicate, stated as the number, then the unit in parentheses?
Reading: 32.5 (°C)
